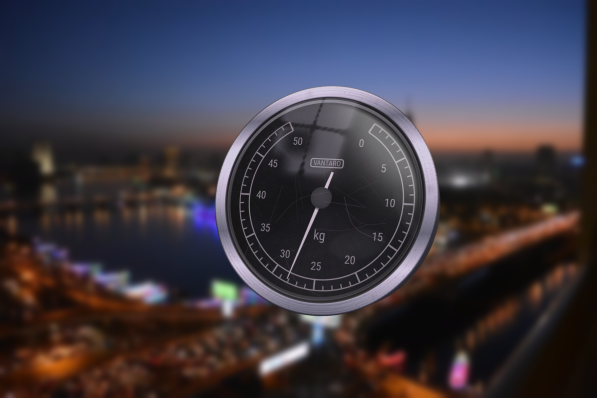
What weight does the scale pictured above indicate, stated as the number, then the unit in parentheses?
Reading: 28 (kg)
